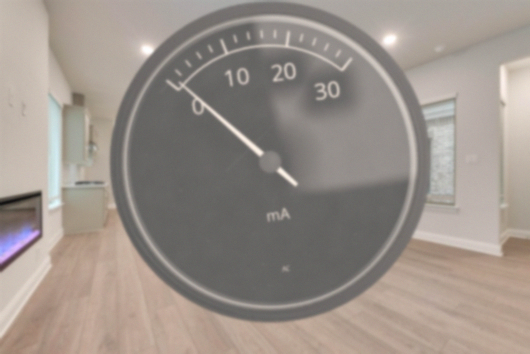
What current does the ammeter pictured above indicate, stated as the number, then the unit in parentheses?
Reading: 1 (mA)
